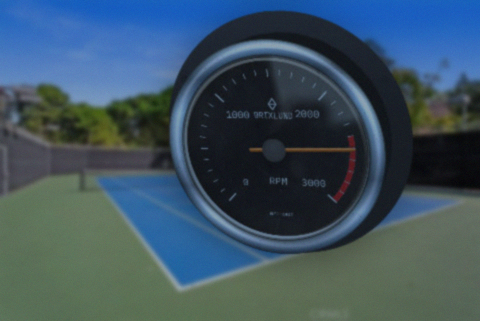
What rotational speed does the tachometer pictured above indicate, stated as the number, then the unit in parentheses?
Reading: 2500 (rpm)
